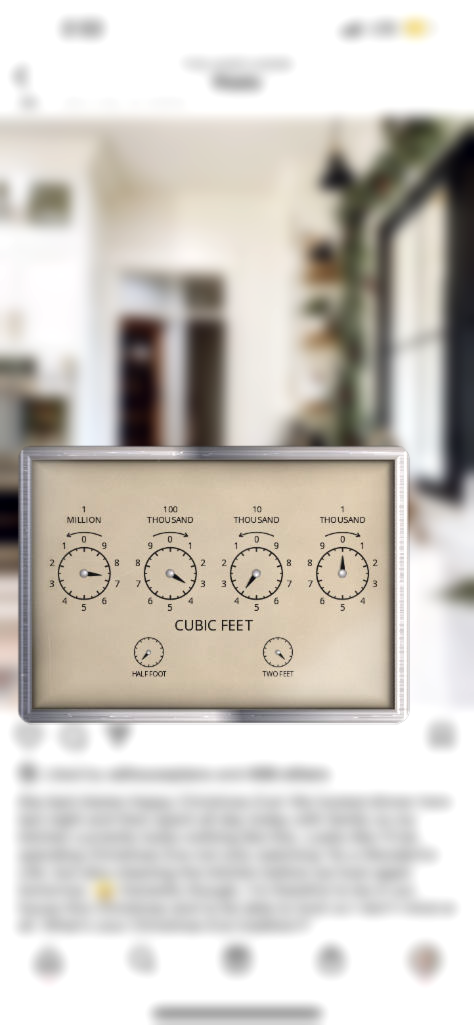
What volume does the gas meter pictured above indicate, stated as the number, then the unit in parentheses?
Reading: 734000 (ft³)
